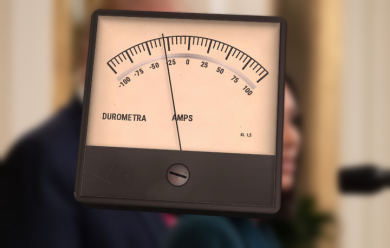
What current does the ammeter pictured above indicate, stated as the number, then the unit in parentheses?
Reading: -30 (A)
